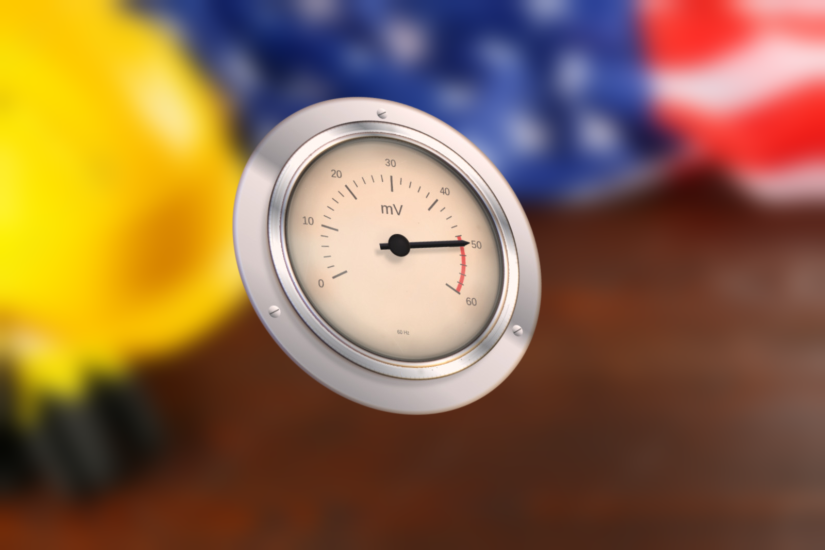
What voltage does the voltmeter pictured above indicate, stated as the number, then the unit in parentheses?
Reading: 50 (mV)
